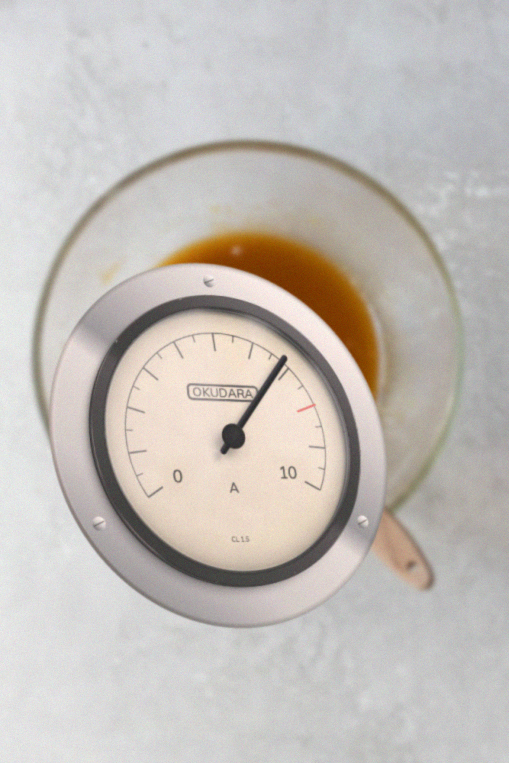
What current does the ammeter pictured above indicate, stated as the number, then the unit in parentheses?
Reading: 6.75 (A)
